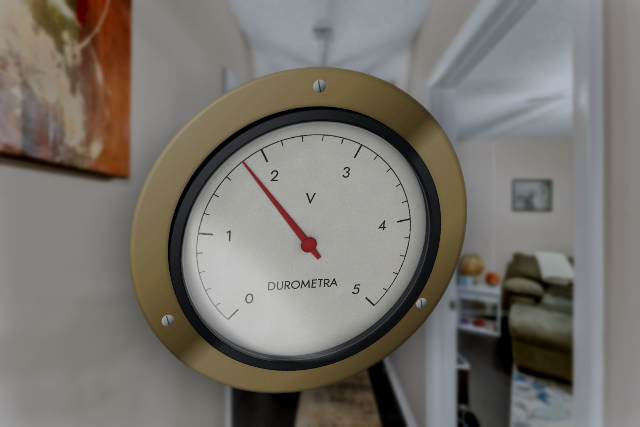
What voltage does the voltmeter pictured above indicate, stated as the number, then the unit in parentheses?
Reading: 1.8 (V)
